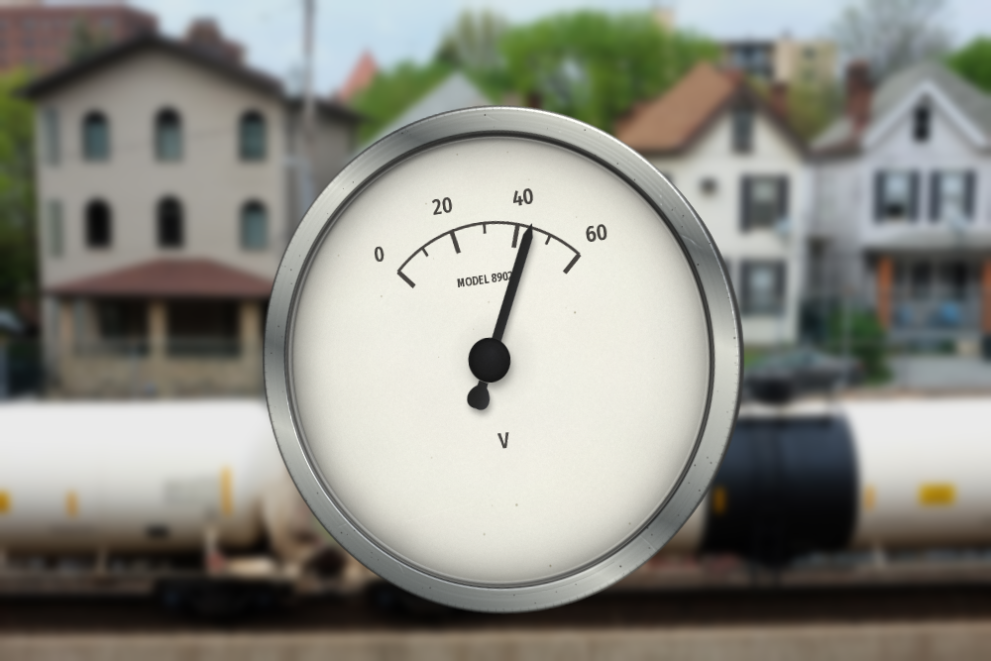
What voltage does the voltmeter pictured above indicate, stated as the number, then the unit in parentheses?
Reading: 45 (V)
